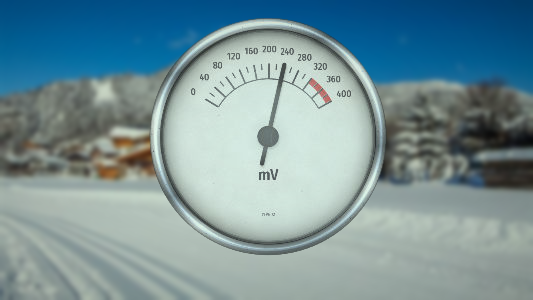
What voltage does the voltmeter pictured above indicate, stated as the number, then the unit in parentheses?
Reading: 240 (mV)
